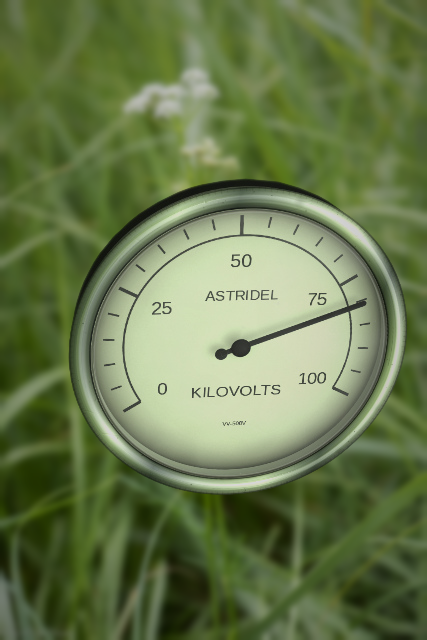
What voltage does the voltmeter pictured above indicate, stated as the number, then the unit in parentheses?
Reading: 80 (kV)
